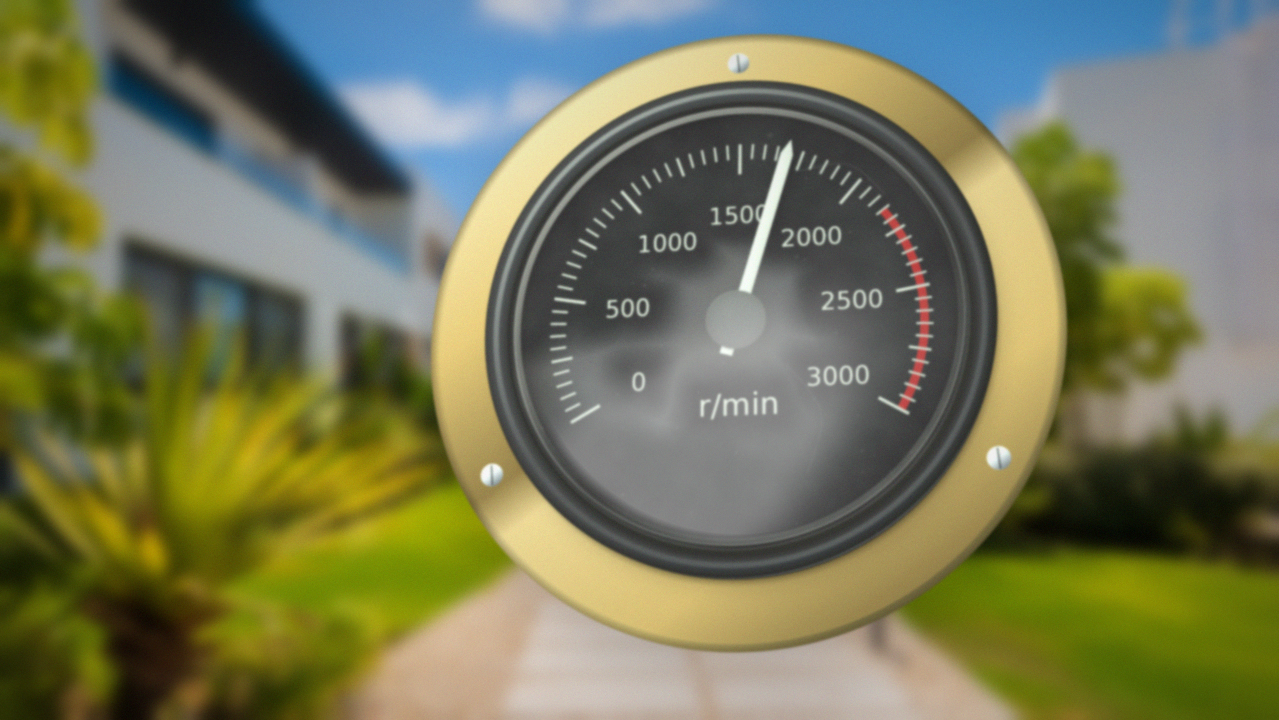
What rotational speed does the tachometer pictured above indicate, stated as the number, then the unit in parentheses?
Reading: 1700 (rpm)
